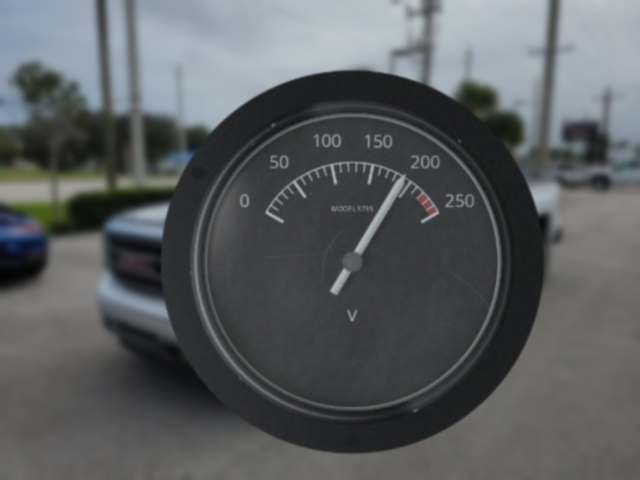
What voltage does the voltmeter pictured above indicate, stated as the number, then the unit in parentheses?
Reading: 190 (V)
